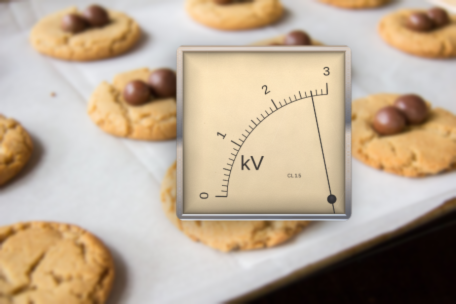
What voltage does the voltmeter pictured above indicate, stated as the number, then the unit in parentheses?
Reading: 2.7 (kV)
